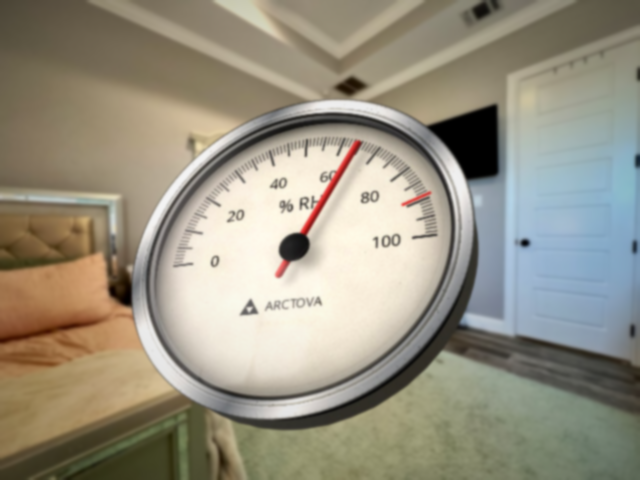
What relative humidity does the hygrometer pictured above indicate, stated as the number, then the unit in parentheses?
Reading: 65 (%)
